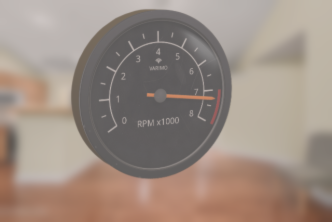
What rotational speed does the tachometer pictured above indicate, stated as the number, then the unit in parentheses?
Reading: 7250 (rpm)
